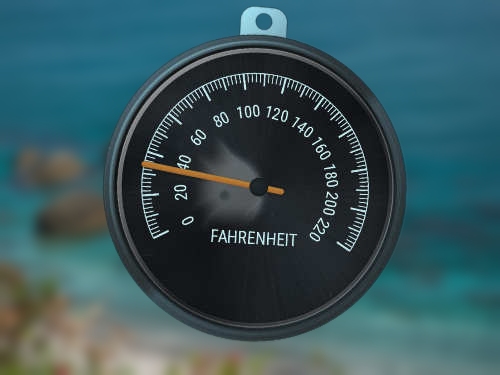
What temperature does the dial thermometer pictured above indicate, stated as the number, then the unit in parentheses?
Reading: 34 (°F)
